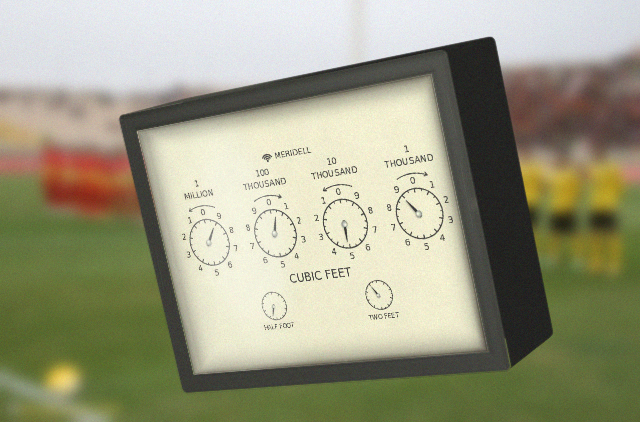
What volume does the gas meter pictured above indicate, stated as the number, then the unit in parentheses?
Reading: 904900 (ft³)
